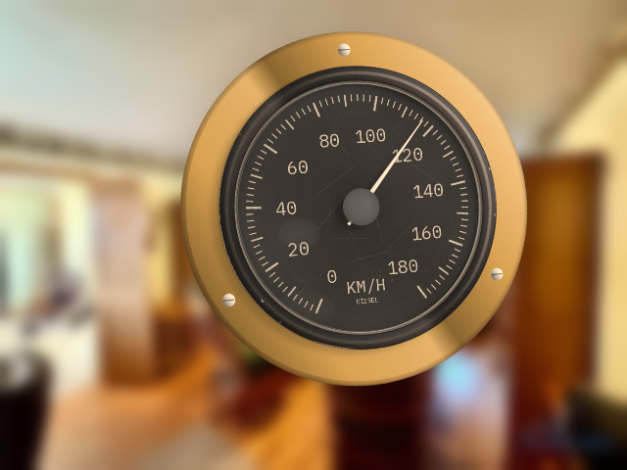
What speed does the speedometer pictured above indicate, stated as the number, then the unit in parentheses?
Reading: 116 (km/h)
